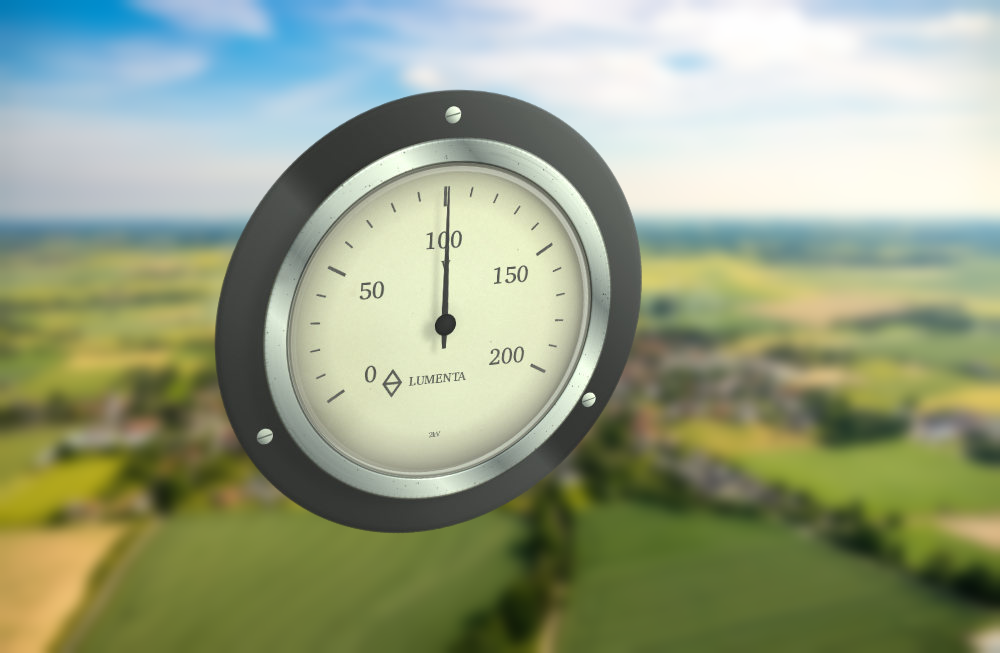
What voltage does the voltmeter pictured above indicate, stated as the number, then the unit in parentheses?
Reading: 100 (V)
